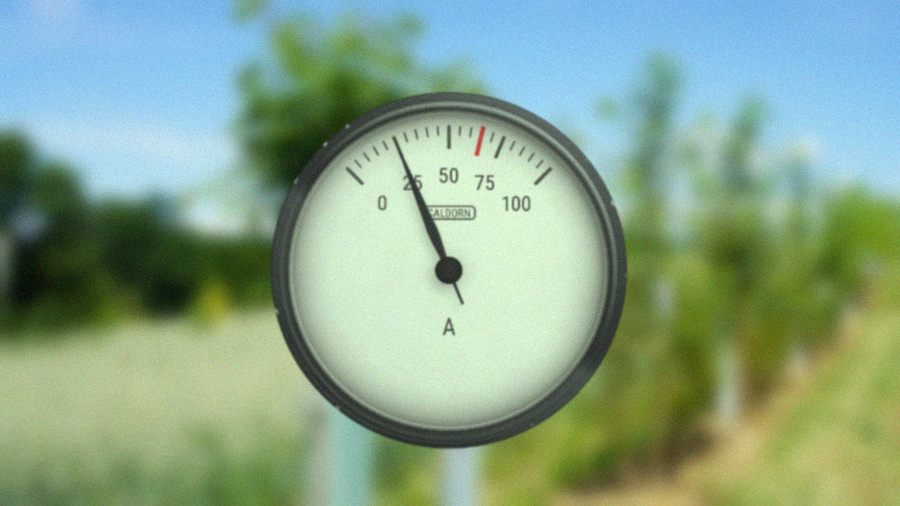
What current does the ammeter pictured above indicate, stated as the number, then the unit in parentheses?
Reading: 25 (A)
